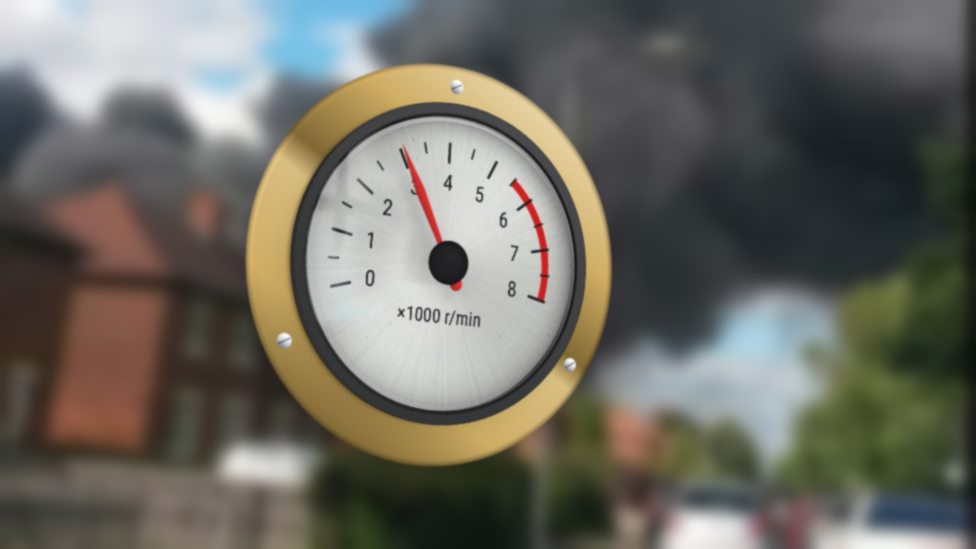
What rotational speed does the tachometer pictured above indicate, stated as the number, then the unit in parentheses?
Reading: 3000 (rpm)
